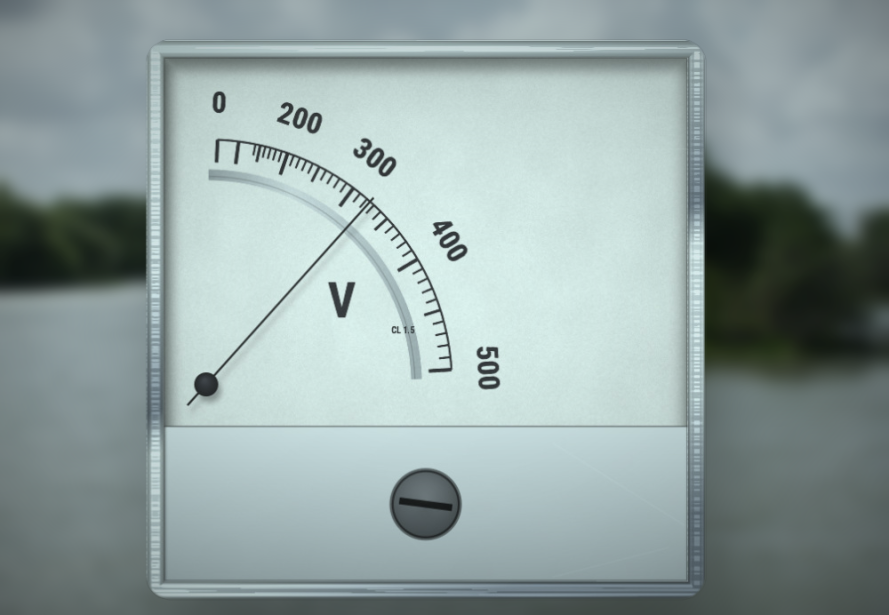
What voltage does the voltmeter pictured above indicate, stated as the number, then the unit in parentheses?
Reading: 325 (V)
